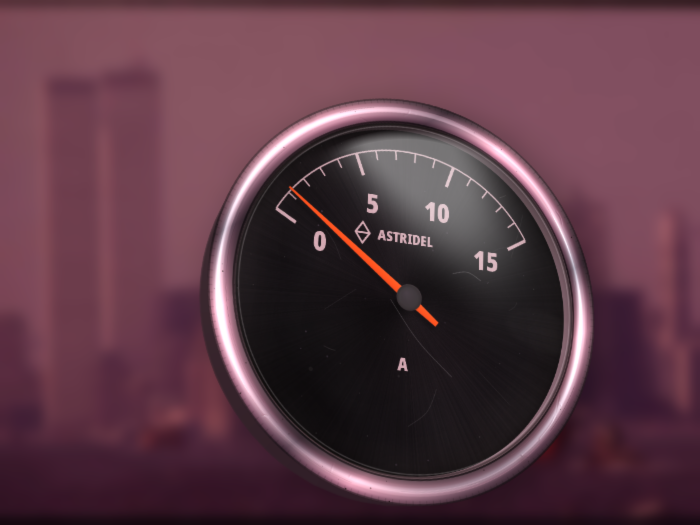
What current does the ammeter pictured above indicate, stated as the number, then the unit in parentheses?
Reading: 1 (A)
